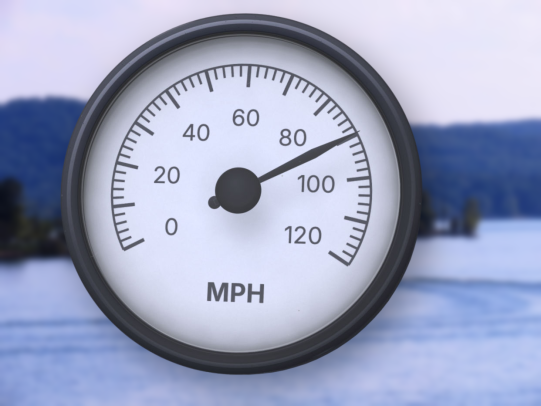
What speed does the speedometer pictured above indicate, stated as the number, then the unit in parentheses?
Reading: 90 (mph)
